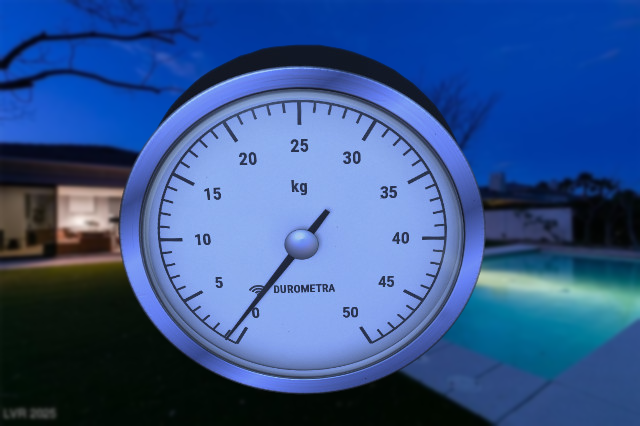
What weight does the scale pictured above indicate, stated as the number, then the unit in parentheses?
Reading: 1 (kg)
